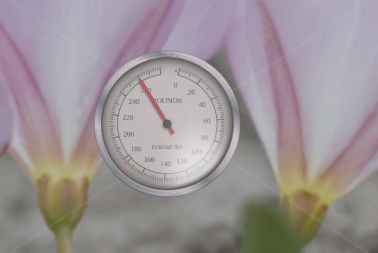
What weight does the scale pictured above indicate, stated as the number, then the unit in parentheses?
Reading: 260 (lb)
